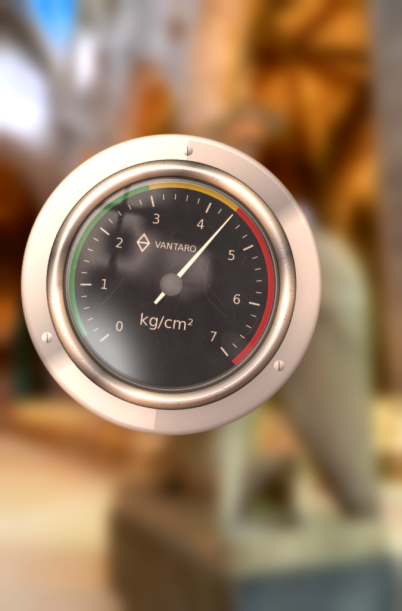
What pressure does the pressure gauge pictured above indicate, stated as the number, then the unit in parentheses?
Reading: 4.4 (kg/cm²)
